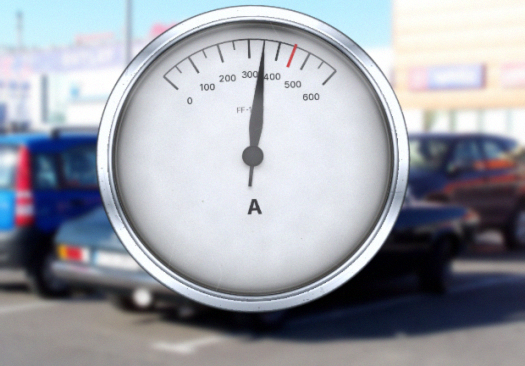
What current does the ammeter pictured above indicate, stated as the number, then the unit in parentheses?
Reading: 350 (A)
